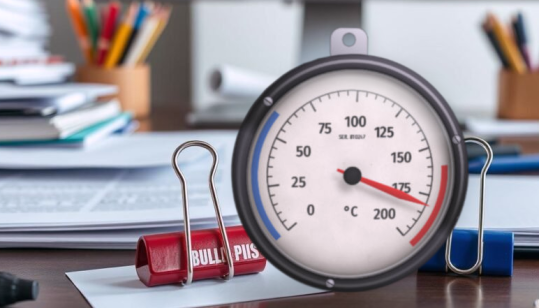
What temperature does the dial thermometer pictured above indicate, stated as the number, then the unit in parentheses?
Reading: 180 (°C)
